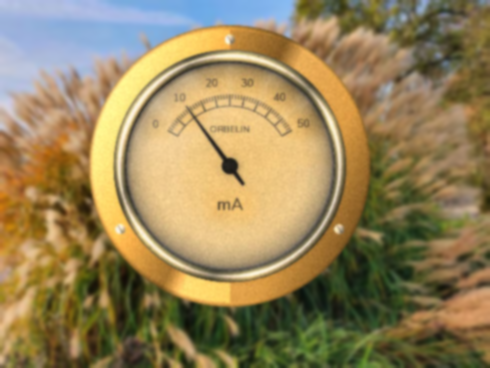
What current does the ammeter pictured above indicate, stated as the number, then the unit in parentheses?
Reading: 10 (mA)
